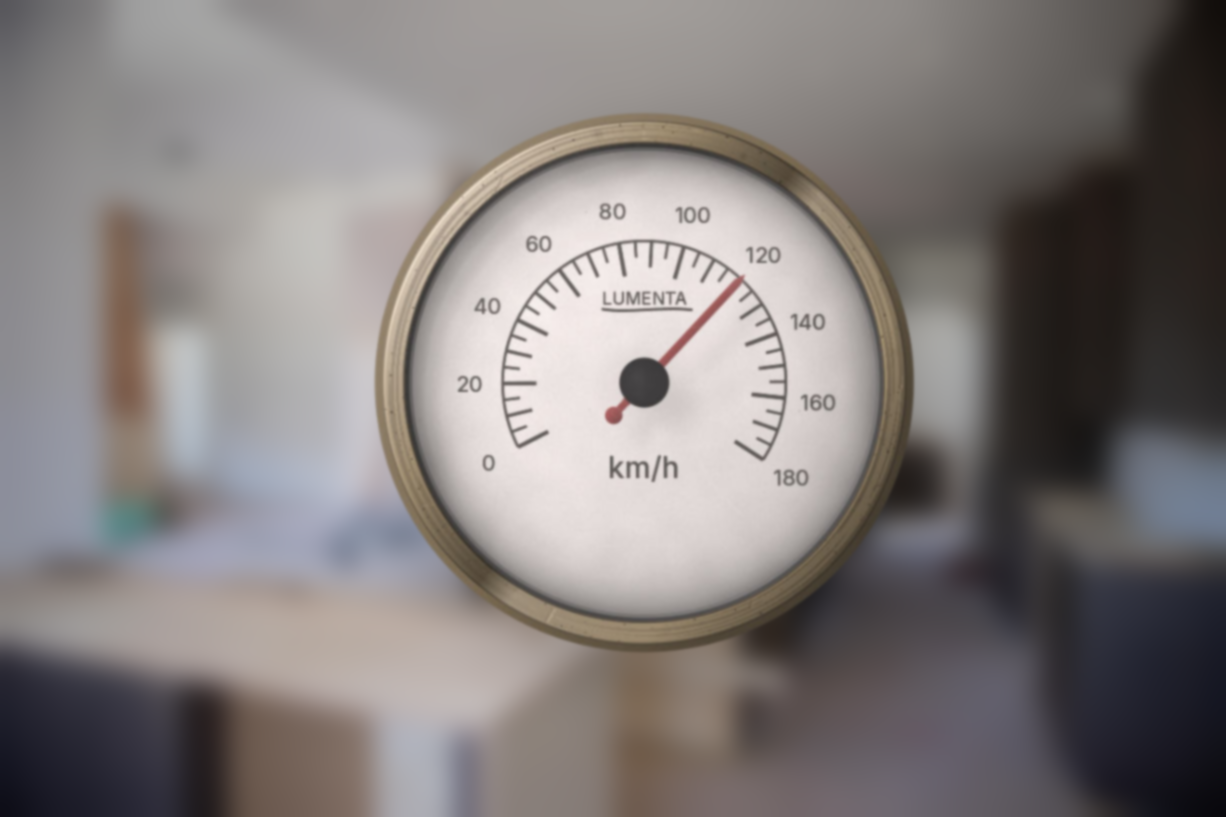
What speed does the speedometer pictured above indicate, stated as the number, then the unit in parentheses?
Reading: 120 (km/h)
